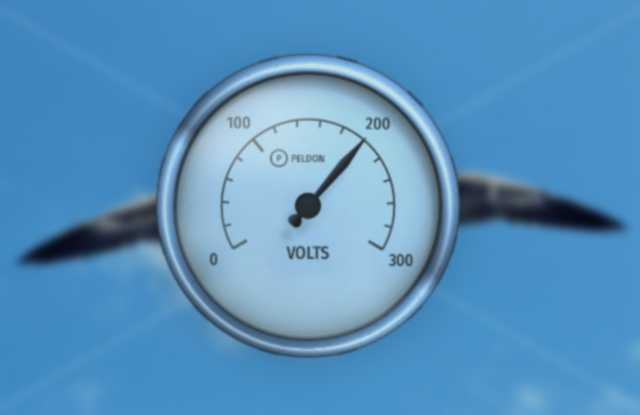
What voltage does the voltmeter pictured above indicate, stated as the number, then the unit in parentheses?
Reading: 200 (V)
